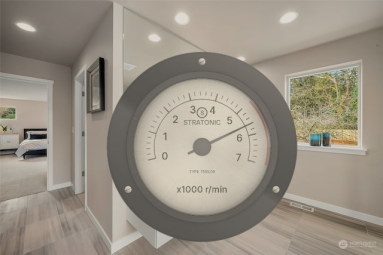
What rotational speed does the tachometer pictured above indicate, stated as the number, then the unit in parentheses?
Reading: 5600 (rpm)
